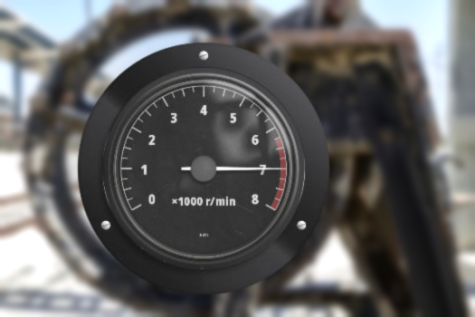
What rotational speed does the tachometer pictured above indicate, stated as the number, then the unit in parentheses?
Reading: 7000 (rpm)
